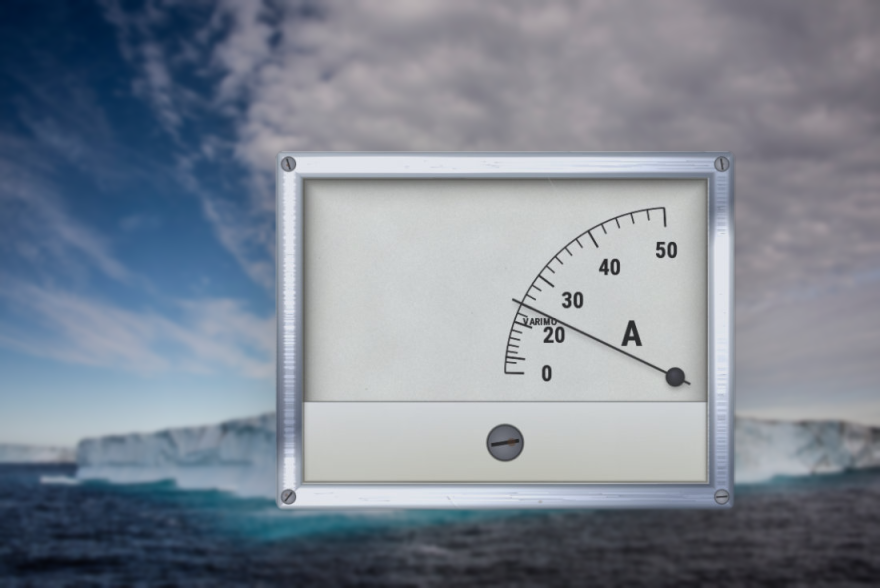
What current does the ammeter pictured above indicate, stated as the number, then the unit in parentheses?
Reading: 24 (A)
